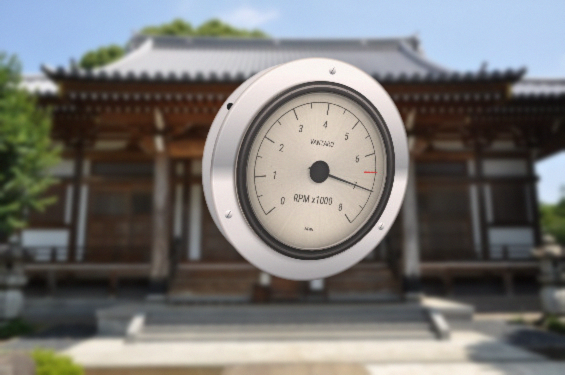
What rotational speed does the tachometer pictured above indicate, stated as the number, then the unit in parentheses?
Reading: 7000 (rpm)
